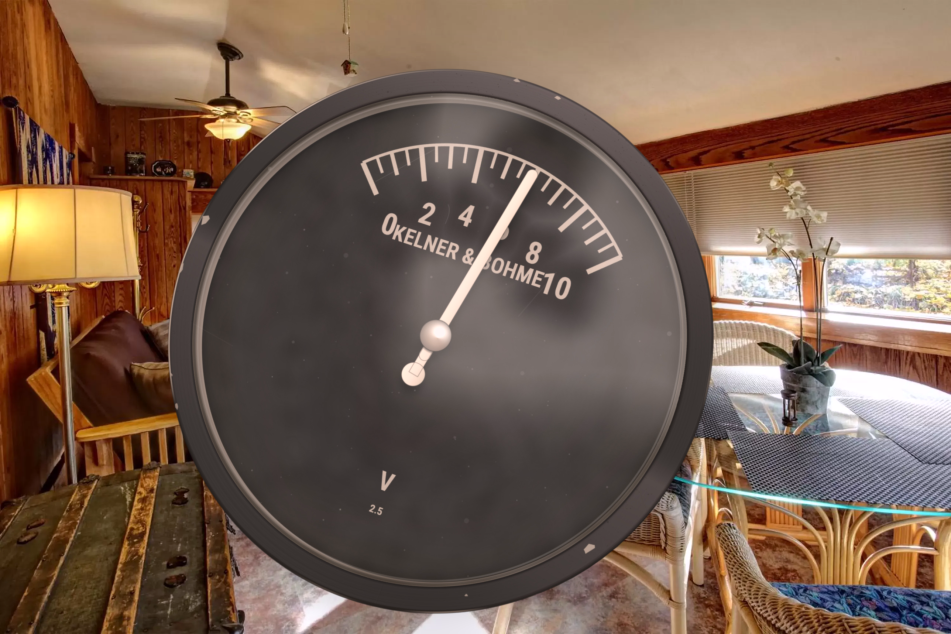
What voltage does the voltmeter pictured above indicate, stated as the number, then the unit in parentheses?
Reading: 6 (V)
